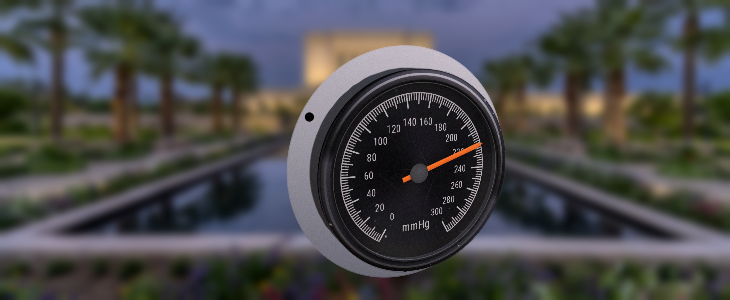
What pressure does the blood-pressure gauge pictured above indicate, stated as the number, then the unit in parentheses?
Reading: 220 (mmHg)
